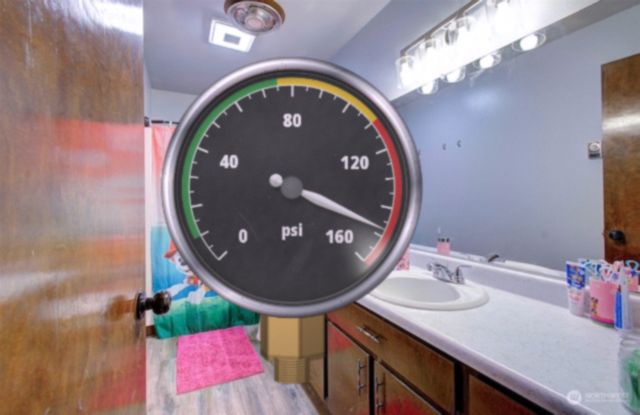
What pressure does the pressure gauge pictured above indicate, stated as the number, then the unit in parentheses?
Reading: 147.5 (psi)
